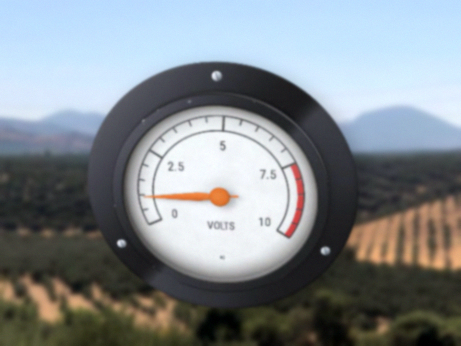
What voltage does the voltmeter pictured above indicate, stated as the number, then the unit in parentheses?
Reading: 1 (V)
